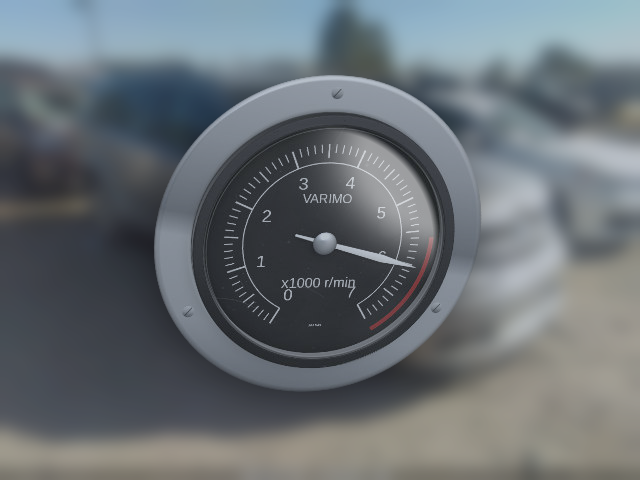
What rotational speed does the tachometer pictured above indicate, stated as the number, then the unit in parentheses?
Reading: 6000 (rpm)
